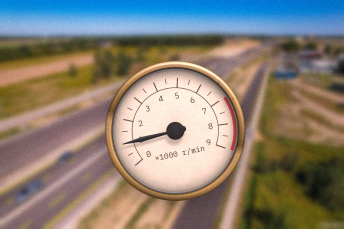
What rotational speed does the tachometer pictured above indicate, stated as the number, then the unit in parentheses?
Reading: 1000 (rpm)
